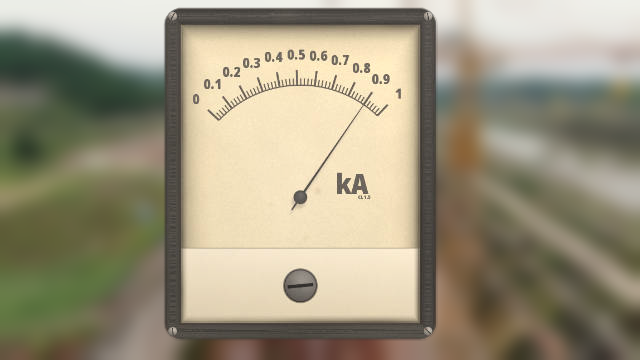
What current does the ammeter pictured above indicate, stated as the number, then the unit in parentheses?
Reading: 0.9 (kA)
